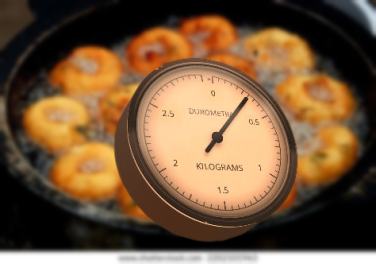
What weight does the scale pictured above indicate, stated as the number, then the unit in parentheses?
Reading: 0.3 (kg)
